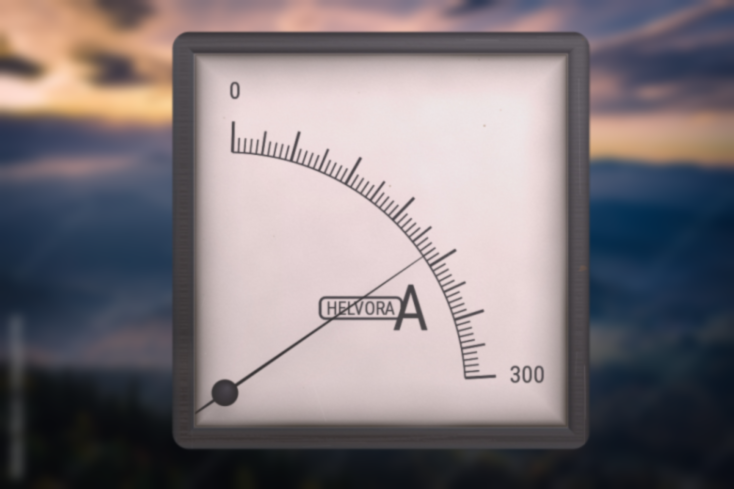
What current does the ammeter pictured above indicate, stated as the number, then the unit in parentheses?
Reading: 190 (A)
